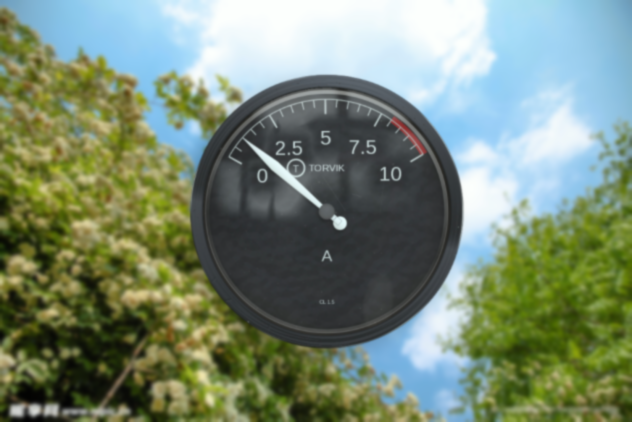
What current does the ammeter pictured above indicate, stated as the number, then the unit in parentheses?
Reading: 1 (A)
